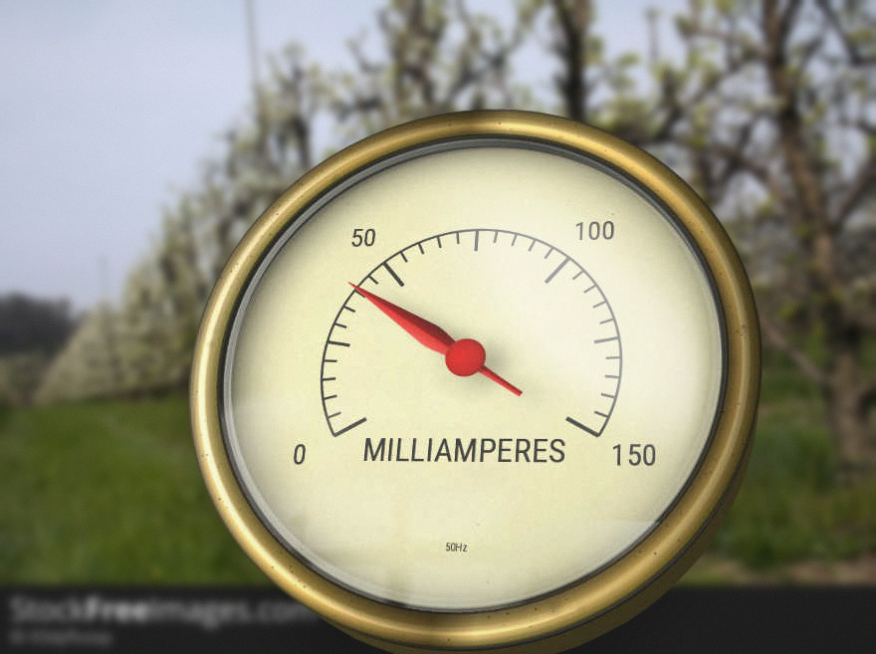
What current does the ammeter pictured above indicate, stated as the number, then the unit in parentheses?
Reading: 40 (mA)
